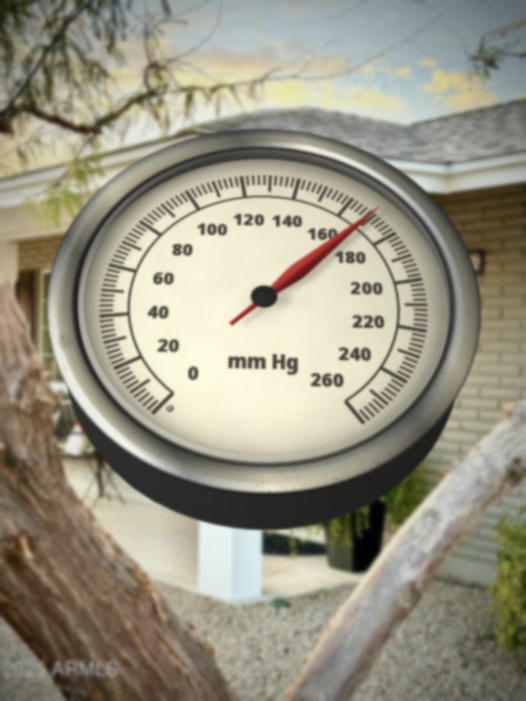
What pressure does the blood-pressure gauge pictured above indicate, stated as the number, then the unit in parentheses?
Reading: 170 (mmHg)
